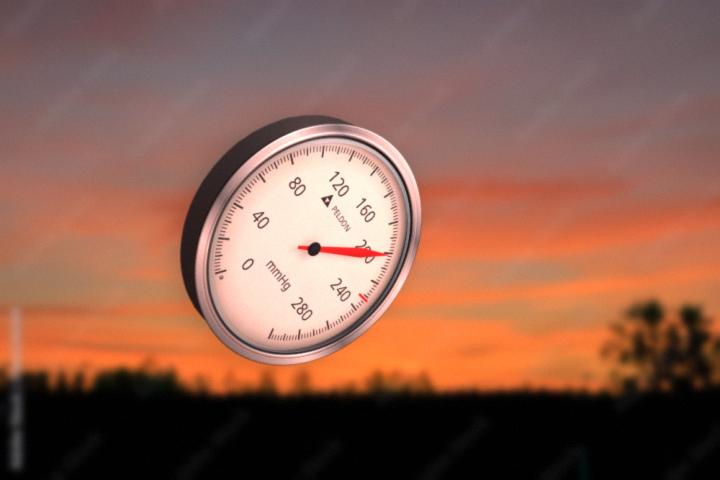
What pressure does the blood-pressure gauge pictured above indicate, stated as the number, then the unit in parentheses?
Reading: 200 (mmHg)
